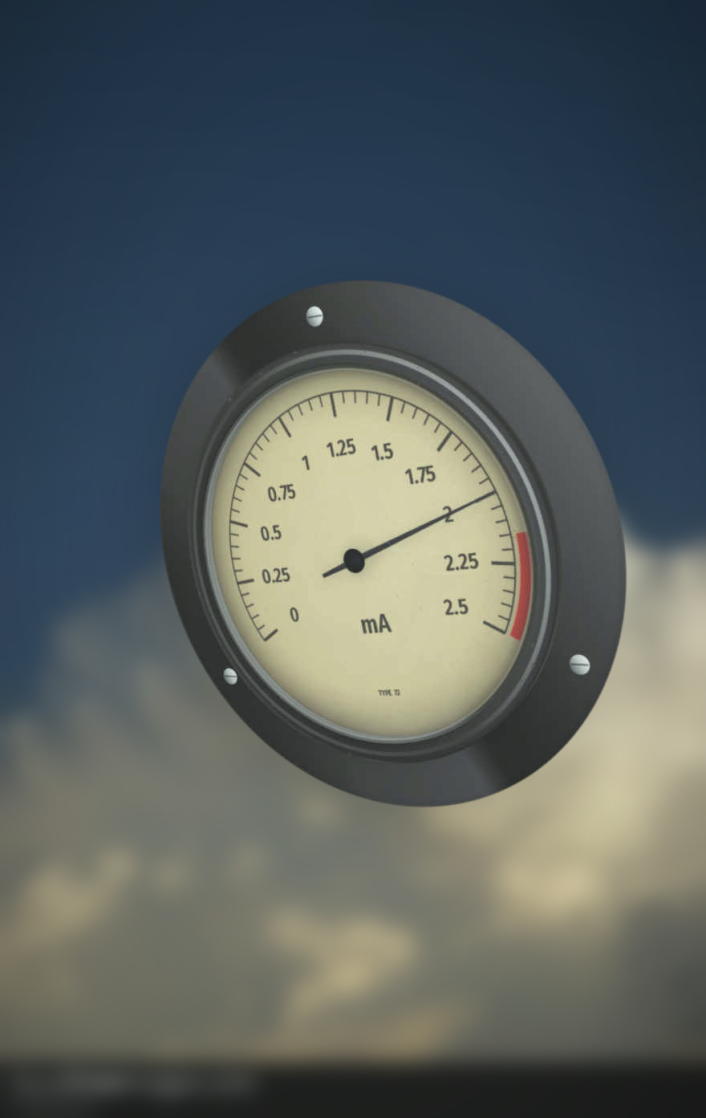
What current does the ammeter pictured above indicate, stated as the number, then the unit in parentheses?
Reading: 2 (mA)
